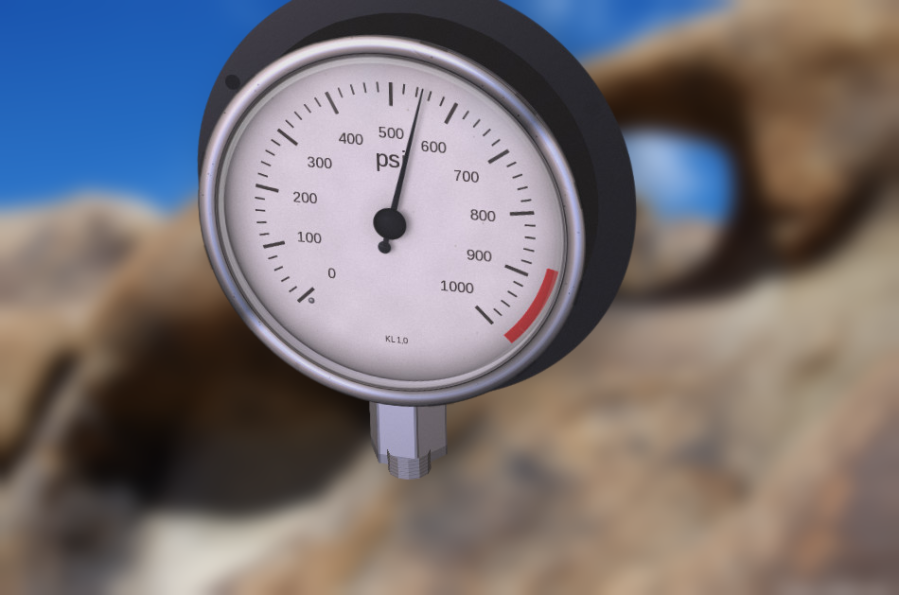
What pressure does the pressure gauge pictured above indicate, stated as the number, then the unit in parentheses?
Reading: 550 (psi)
